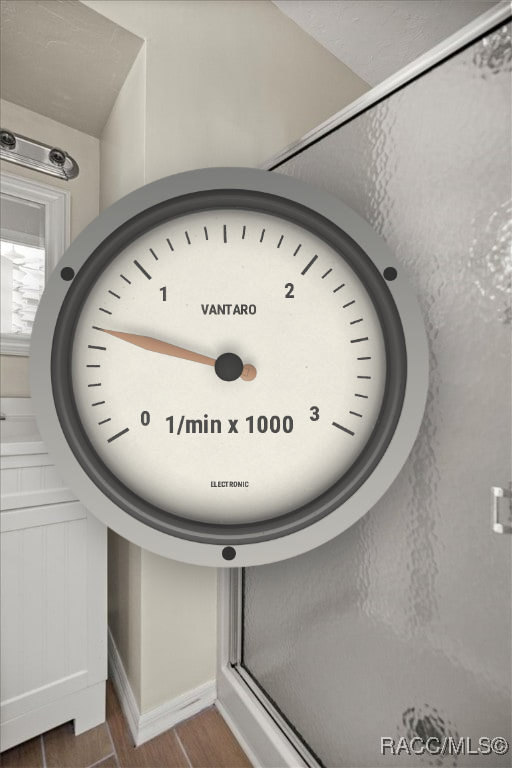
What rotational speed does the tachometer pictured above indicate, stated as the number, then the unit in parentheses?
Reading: 600 (rpm)
